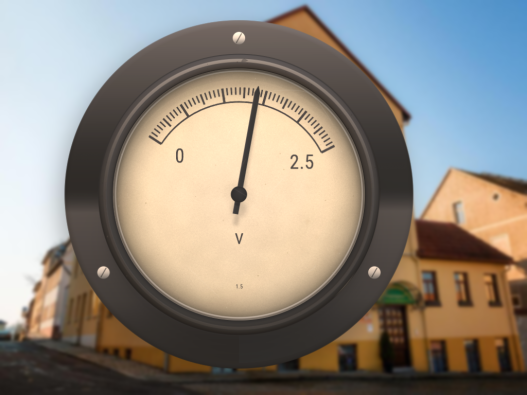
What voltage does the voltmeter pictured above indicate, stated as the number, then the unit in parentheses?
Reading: 1.4 (V)
